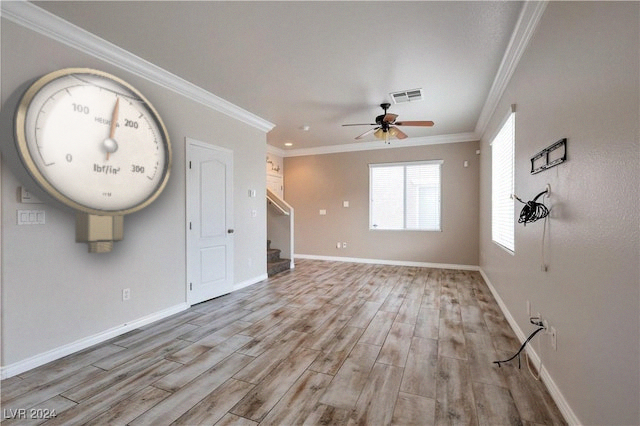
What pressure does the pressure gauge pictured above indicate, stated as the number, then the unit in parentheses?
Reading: 160 (psi)
